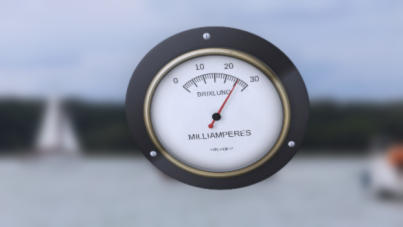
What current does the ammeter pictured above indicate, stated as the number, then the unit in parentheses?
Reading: 25 (mA)
